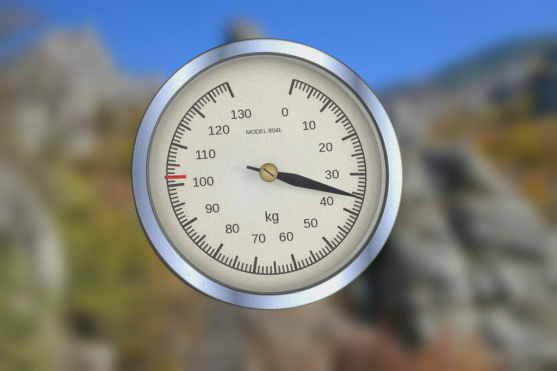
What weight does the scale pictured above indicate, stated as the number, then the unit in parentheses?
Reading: 36 (kg)
